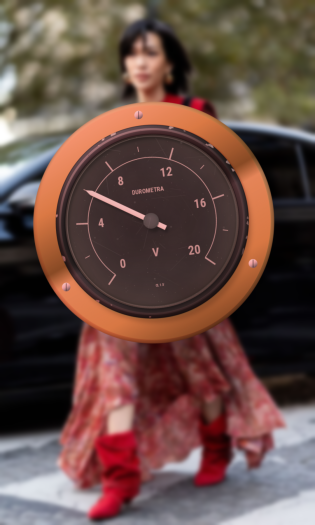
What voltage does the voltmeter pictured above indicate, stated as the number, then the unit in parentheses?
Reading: 6 (V)
